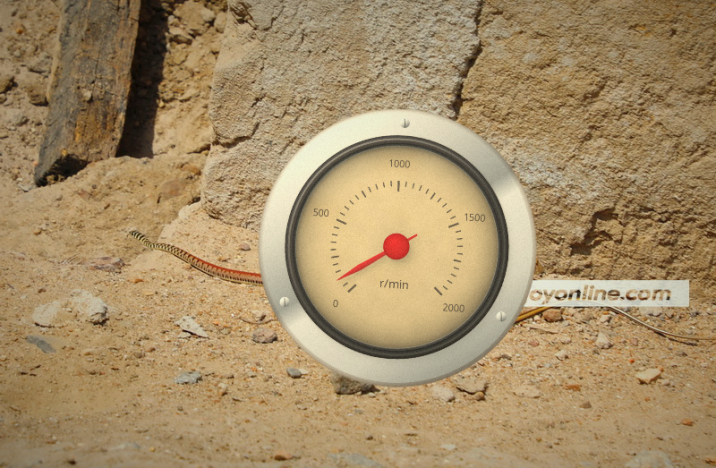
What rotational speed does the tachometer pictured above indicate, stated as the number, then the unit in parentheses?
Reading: 100 (rpm)
